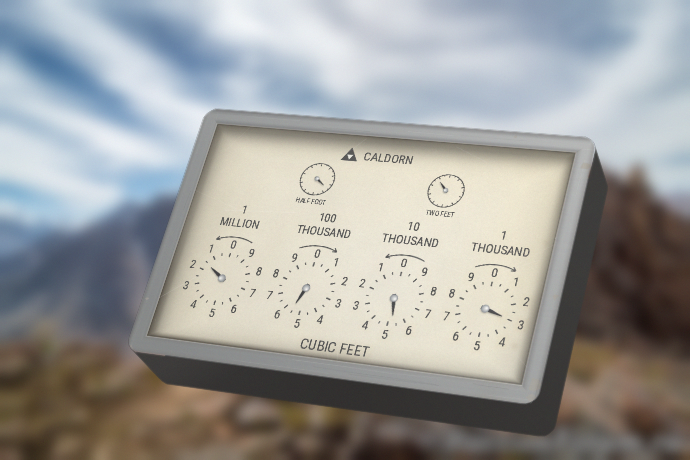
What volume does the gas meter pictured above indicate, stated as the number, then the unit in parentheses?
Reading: 155300 (ft³)
